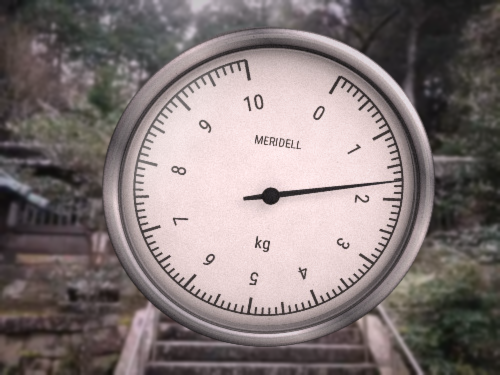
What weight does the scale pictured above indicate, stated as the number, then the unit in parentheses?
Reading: 1.7 (kg)
